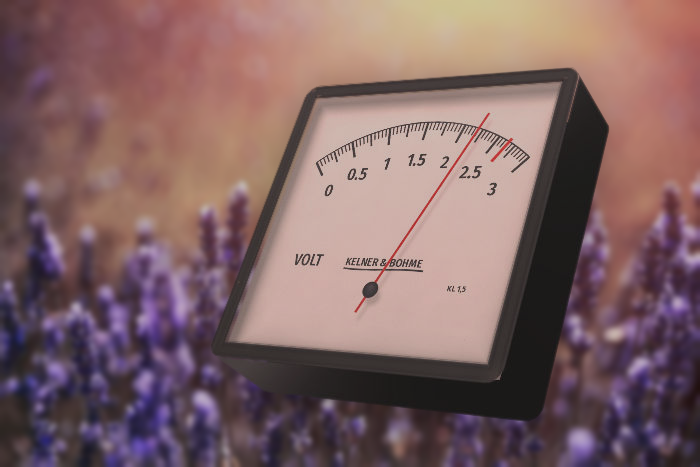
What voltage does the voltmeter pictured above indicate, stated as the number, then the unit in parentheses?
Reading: 2.25 (V)
